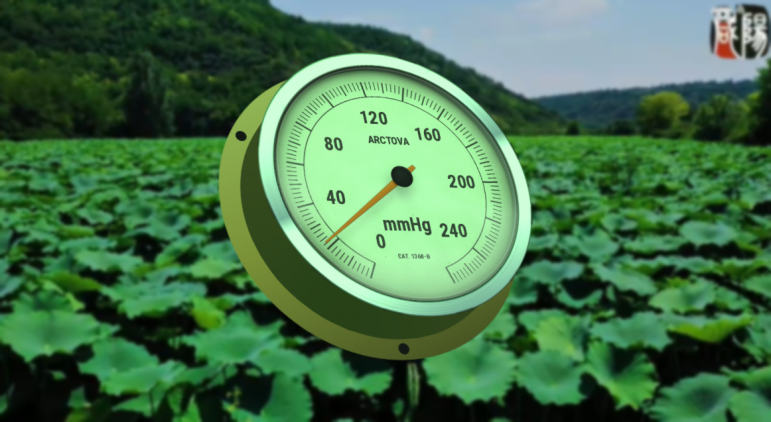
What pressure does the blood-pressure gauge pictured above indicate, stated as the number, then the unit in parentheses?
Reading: 22 (mmHg)
